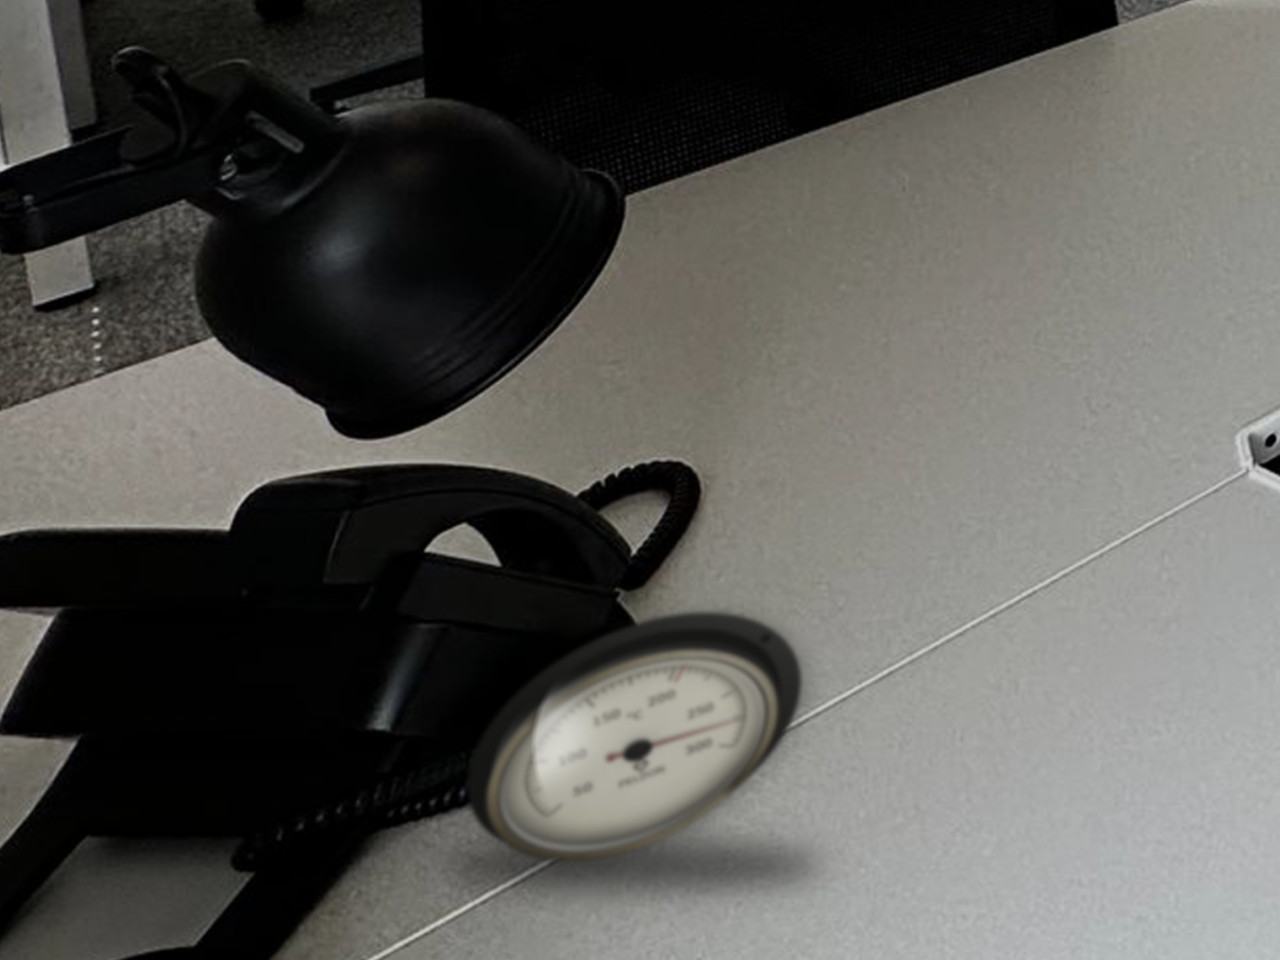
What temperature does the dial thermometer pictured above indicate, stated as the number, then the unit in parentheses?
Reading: 275 (°C)
